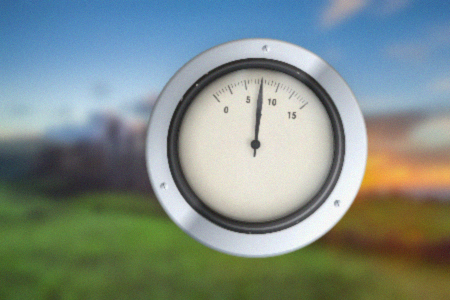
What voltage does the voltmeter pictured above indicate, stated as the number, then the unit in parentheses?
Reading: 7.5 (V)
